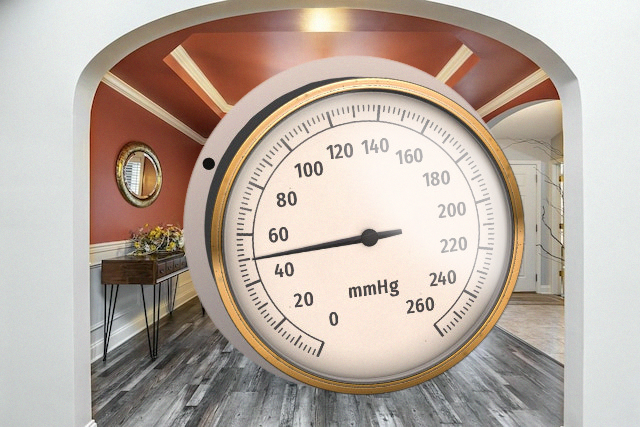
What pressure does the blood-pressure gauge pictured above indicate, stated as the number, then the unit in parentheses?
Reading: 50 (mmHg)
